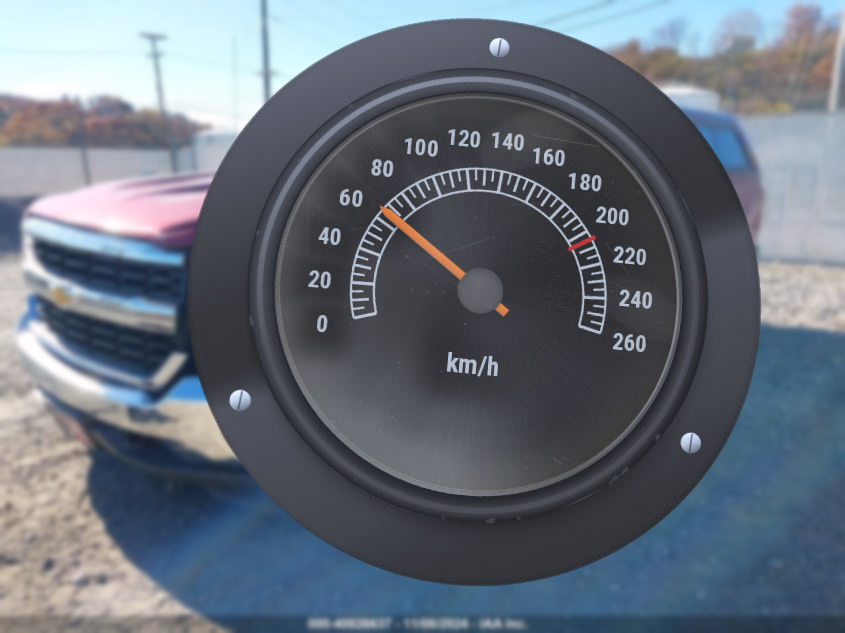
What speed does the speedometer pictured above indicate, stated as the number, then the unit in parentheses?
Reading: 65 (km/h)
